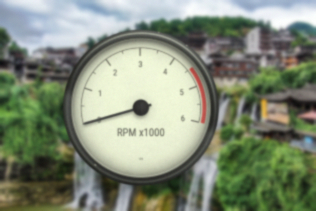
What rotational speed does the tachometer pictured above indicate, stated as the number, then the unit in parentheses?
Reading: 0 (rpm)
